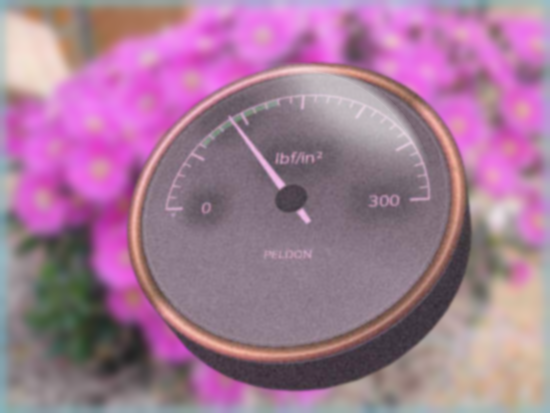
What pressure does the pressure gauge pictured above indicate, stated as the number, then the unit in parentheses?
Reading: 90 (psi)
